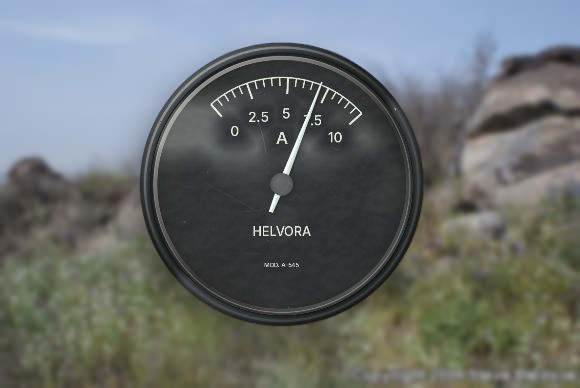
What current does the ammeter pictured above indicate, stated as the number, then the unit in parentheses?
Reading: 7 (A)
